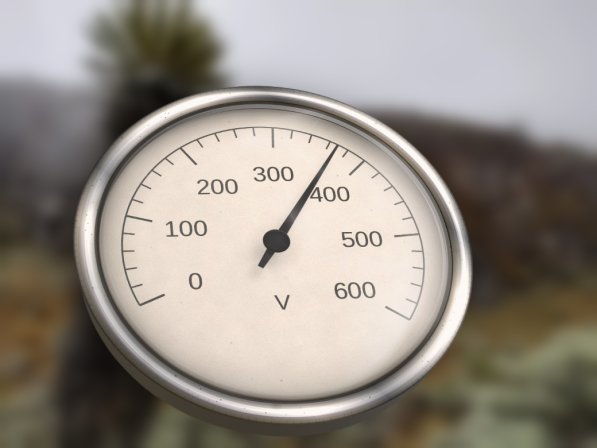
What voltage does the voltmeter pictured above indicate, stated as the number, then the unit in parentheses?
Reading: 370 (V)
